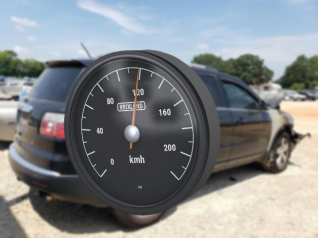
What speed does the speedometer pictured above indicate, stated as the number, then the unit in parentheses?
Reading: 120 (km/h)
